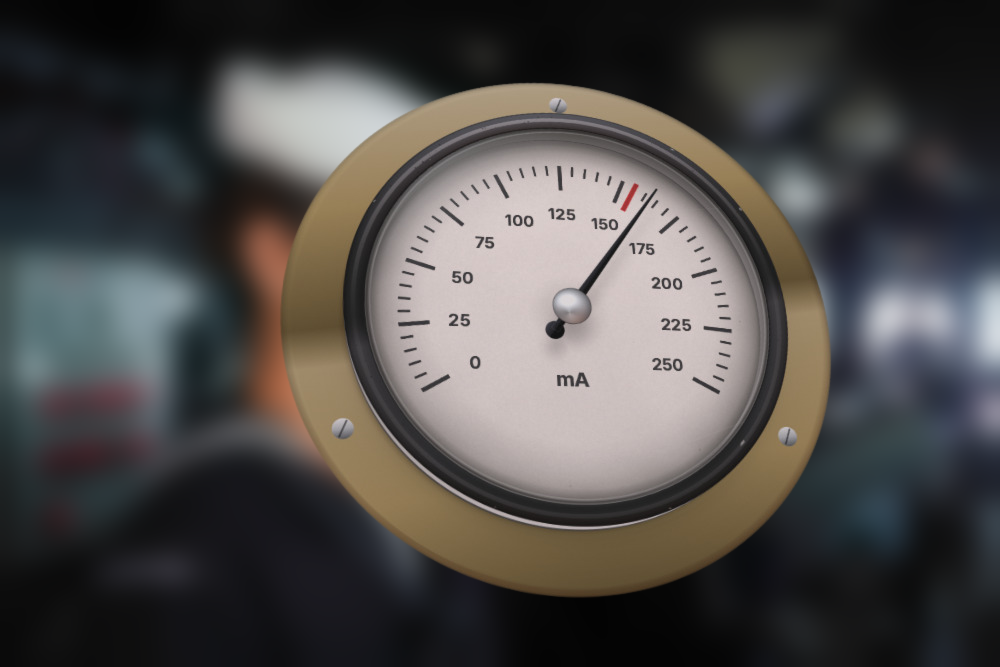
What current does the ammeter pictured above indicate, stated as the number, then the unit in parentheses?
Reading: 162.5 (mA)
